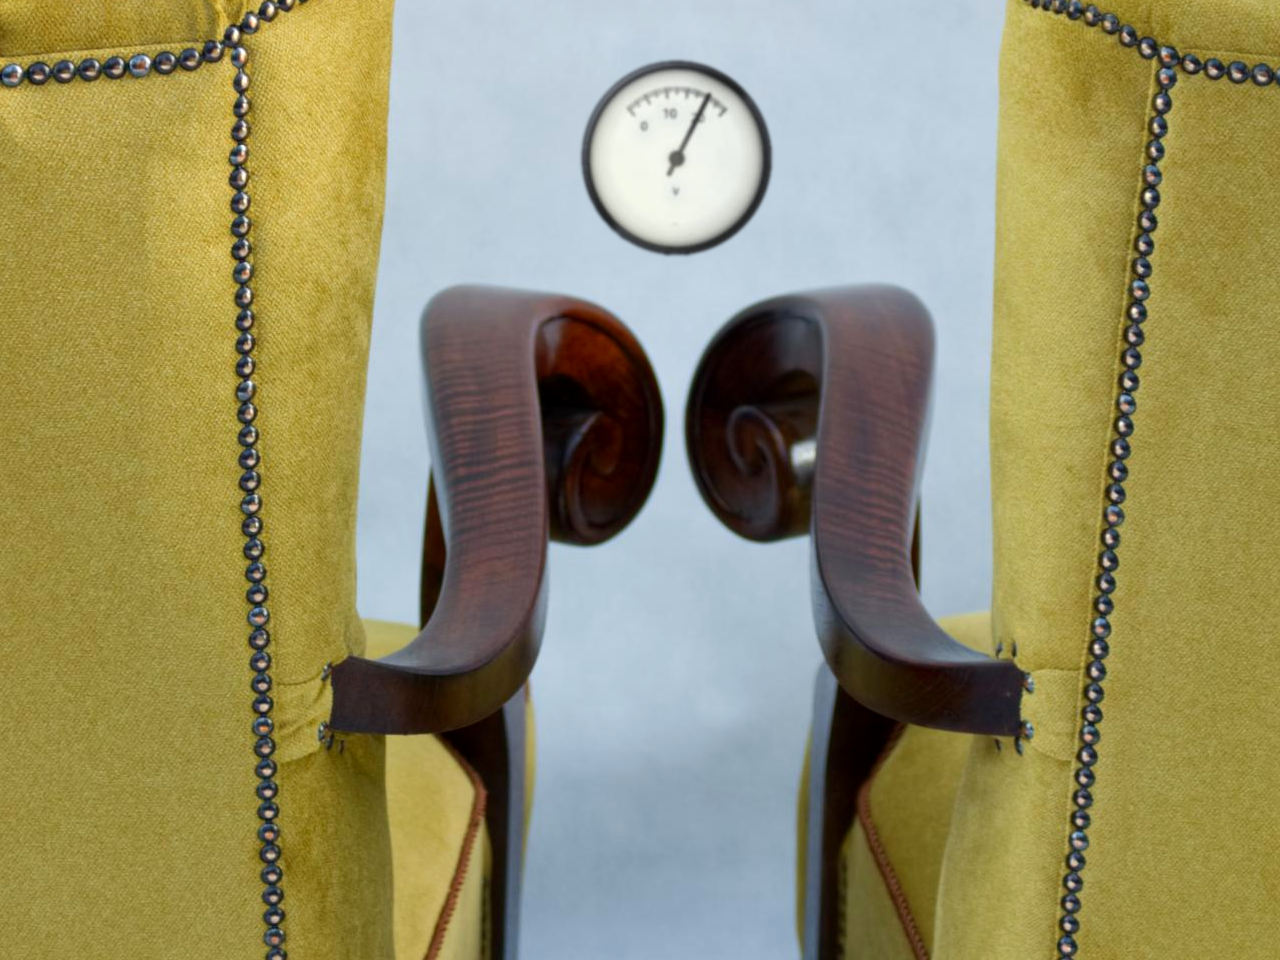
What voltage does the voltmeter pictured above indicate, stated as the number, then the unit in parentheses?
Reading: 20 (V)
